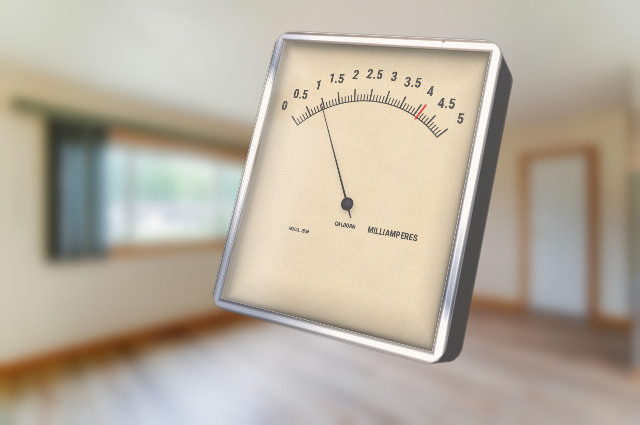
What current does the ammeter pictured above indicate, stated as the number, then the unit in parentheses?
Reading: 1 (mA)
